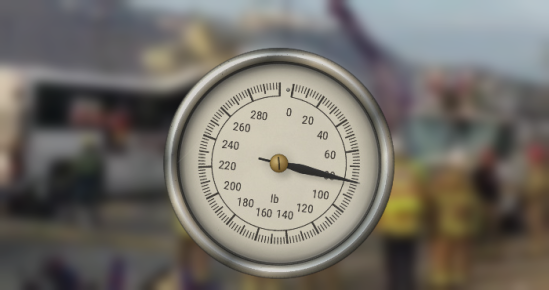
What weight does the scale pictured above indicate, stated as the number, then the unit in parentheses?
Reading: 80 (lb)
